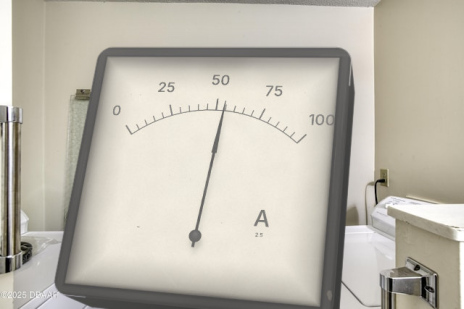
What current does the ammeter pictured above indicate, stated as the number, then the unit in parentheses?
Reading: 55 (A)
